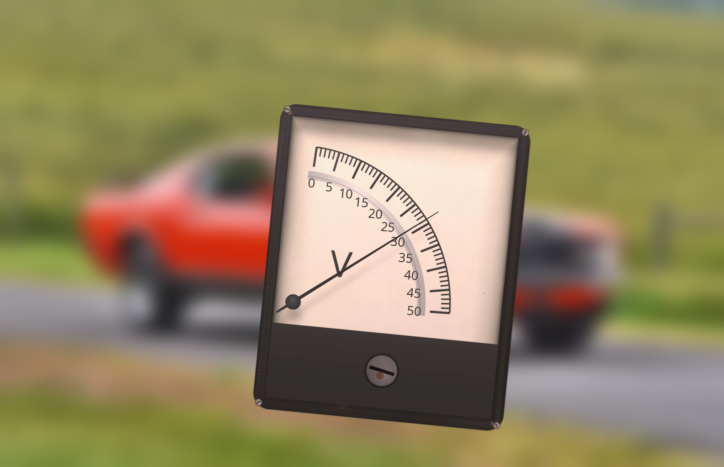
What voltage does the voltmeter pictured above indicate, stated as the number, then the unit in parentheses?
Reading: 29 (V)
